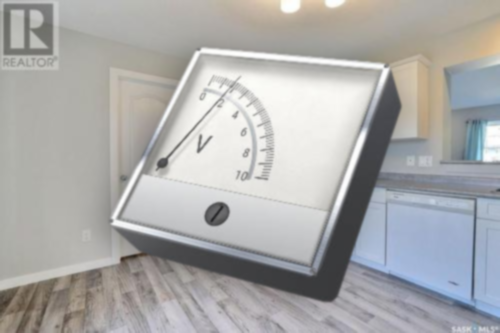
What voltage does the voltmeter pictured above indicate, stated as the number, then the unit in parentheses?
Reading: 2 (V)
